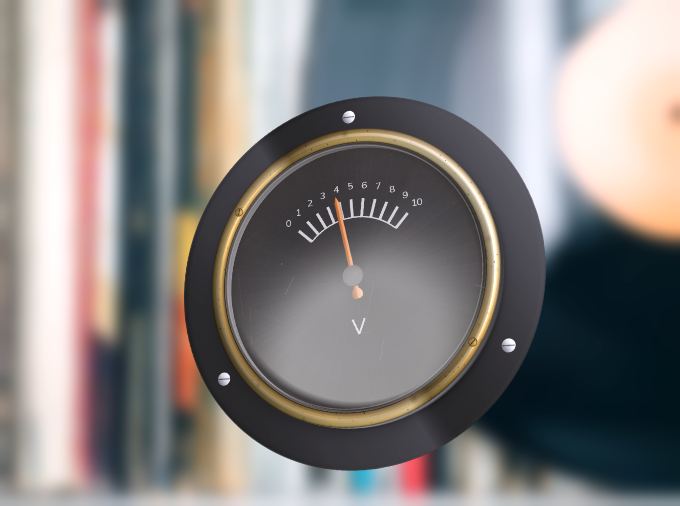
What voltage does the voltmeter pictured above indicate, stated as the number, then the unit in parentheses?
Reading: 4 (V)
